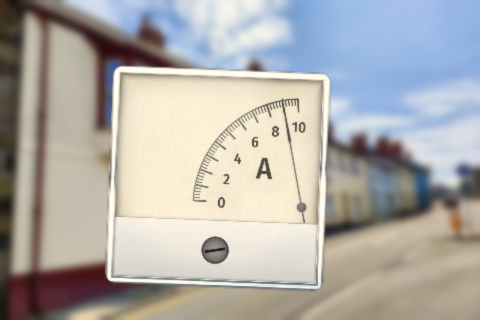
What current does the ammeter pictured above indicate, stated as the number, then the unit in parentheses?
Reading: 9 (A)
